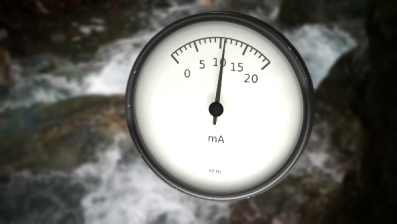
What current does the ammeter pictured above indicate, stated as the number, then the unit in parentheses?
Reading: 11 (mA)
